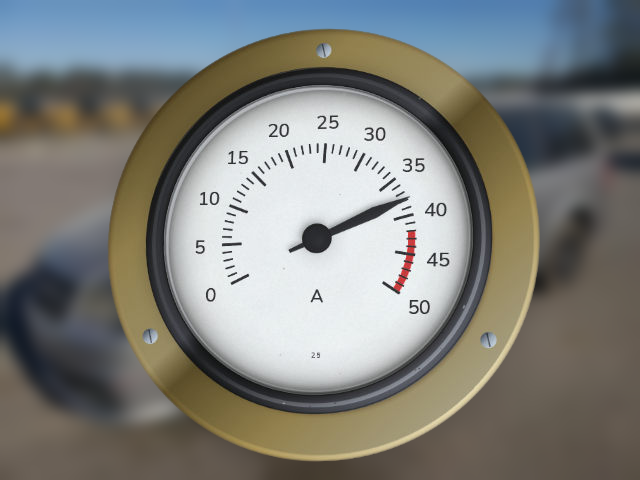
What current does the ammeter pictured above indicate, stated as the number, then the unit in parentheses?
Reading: 38 (A)
